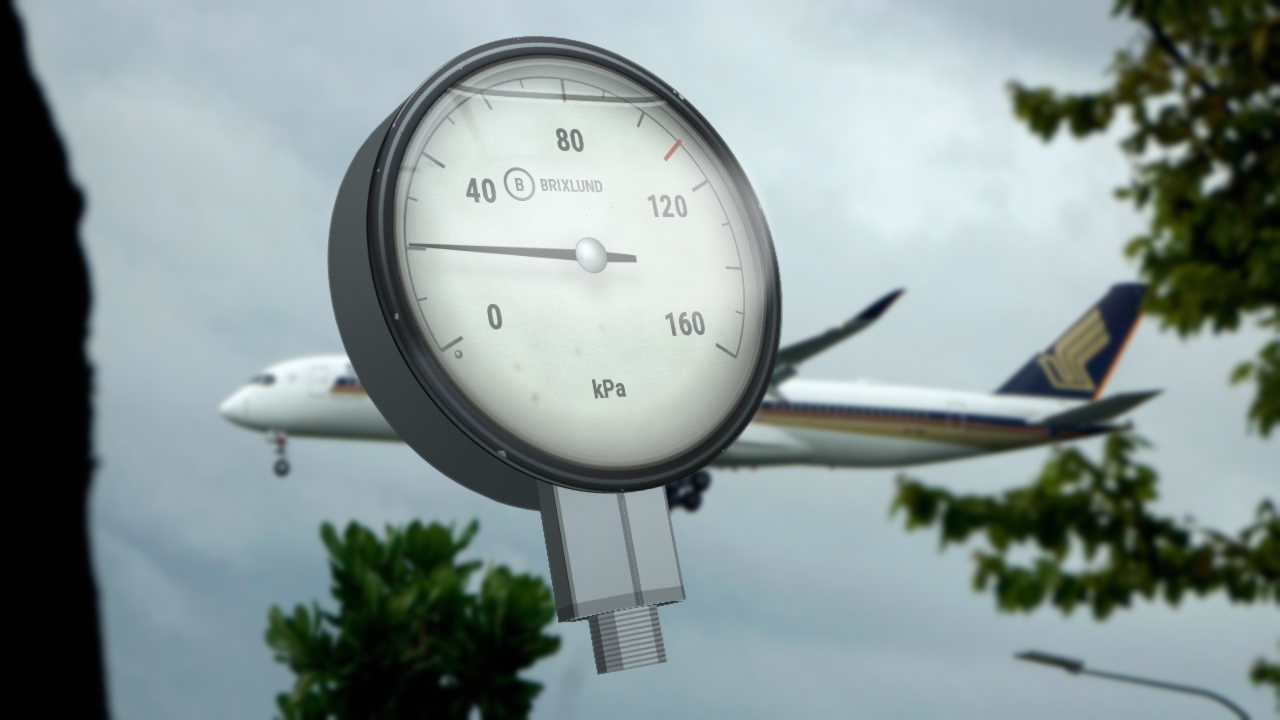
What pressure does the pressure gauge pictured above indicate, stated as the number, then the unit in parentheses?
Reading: 20 (kPa)
